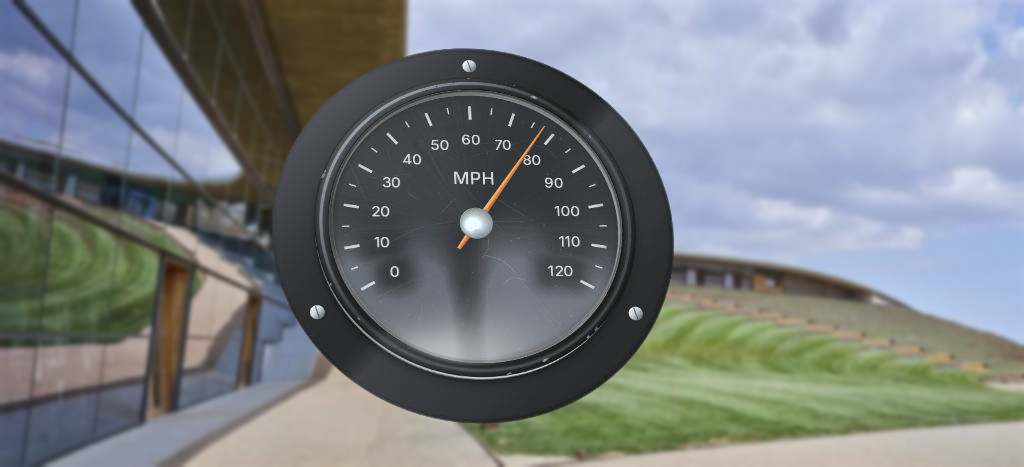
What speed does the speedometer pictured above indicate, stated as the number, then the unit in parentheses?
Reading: 77.5 (mph)
